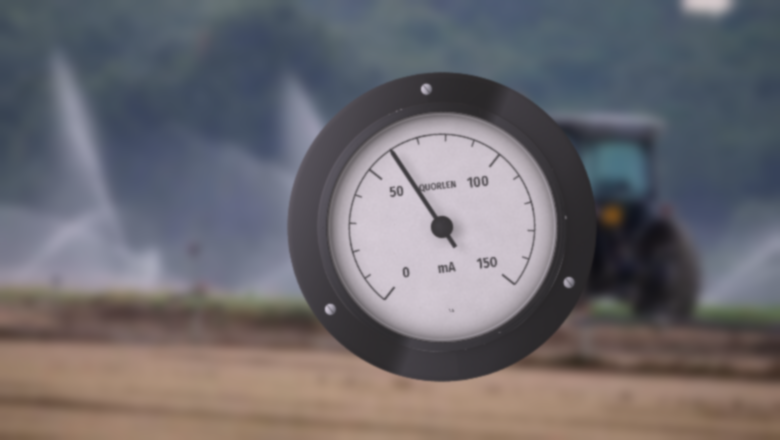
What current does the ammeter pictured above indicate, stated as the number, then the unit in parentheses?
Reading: 60 (mA)
